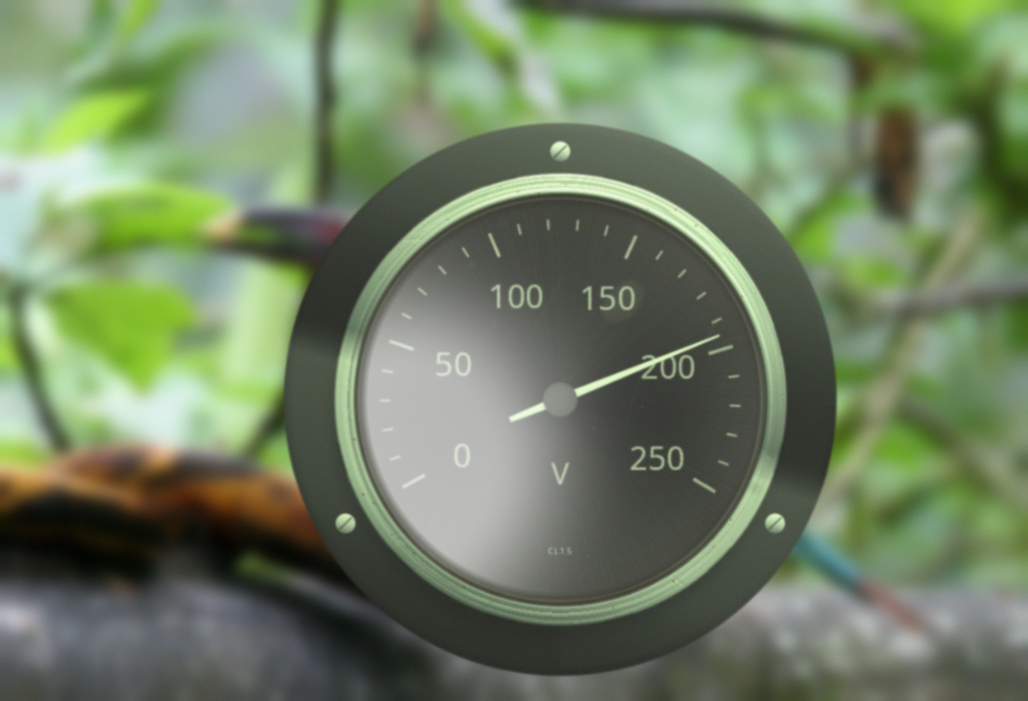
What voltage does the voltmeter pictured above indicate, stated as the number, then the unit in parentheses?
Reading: 195 (V)
